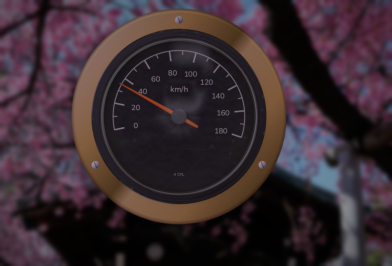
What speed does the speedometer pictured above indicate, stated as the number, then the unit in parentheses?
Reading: 35 (km/h)
